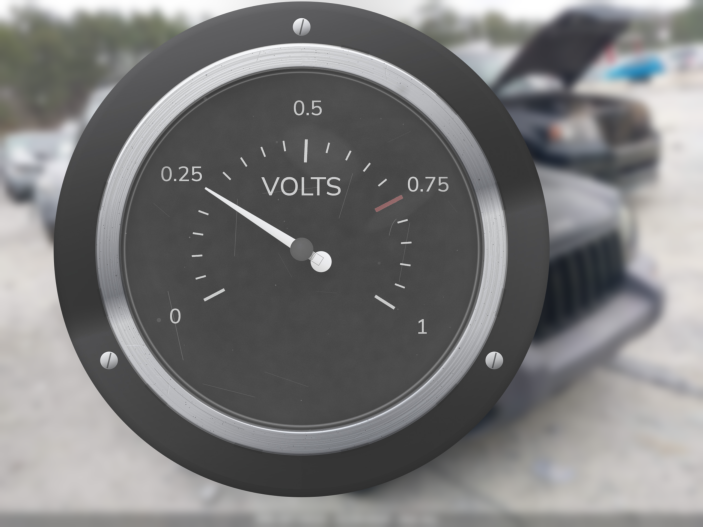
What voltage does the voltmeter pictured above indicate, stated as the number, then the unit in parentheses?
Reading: 0.25 (V)
